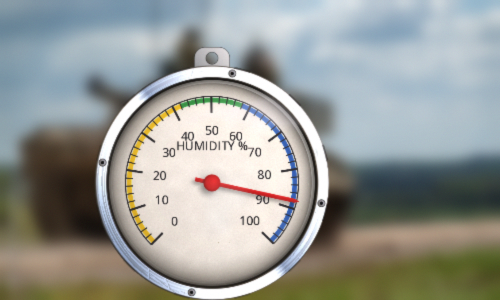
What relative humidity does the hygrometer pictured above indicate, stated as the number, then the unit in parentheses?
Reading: 88 (%)
